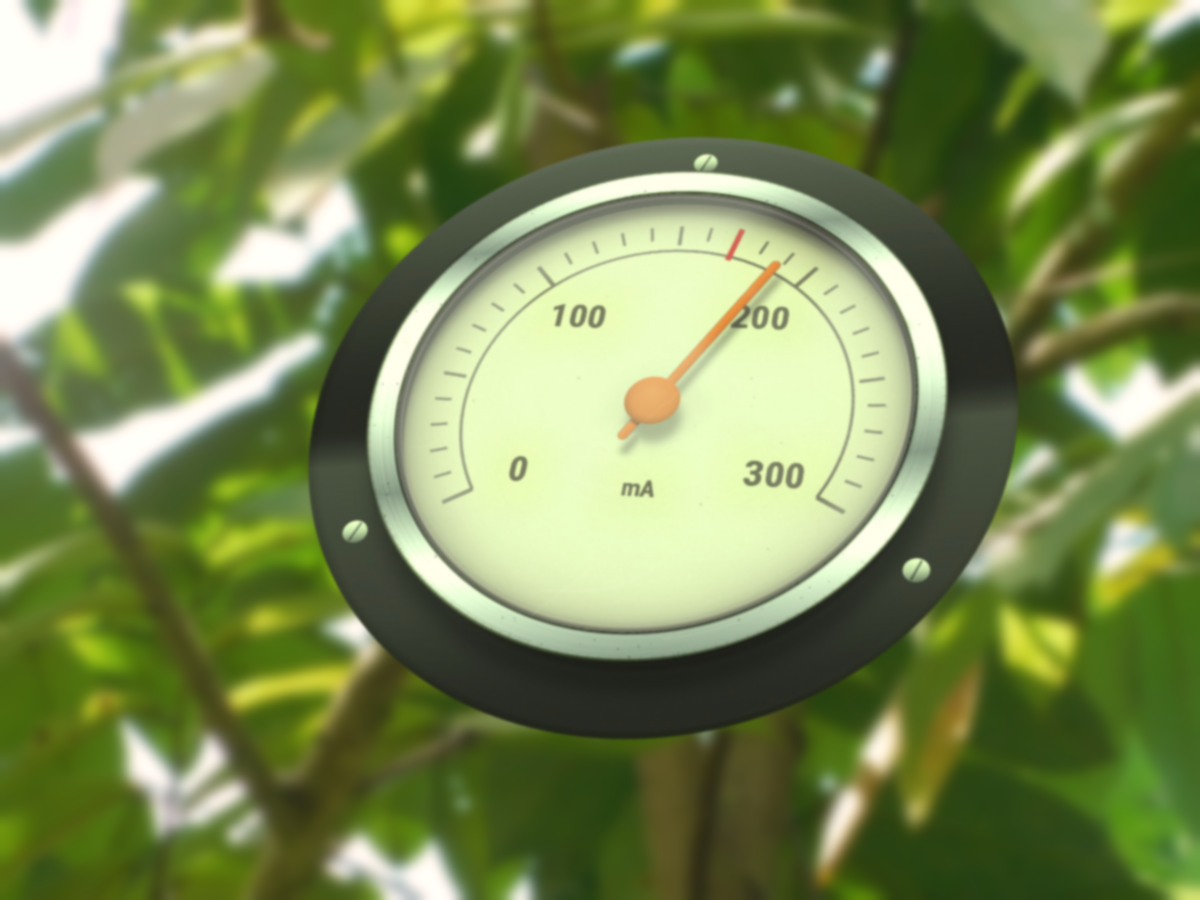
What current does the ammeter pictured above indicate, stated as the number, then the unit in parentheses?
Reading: 190 (mA)
